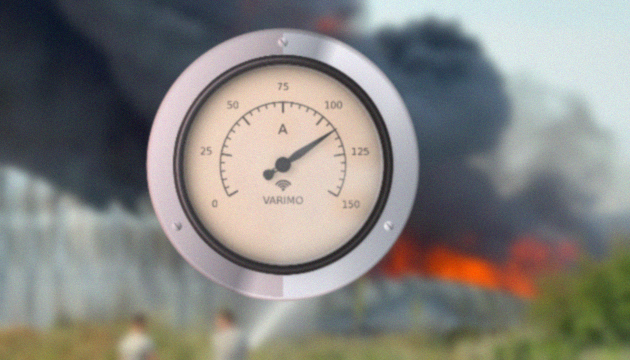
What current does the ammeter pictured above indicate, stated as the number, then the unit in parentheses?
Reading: 110 (A)
